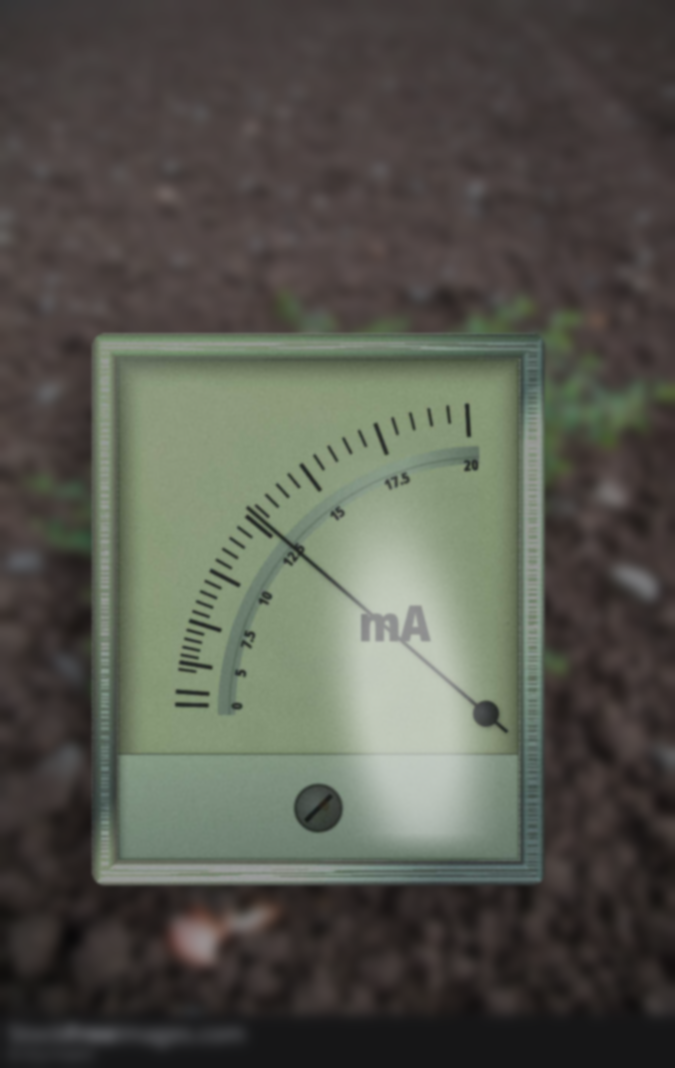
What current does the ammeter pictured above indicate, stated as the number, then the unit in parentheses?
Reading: 12.75 (mA)
